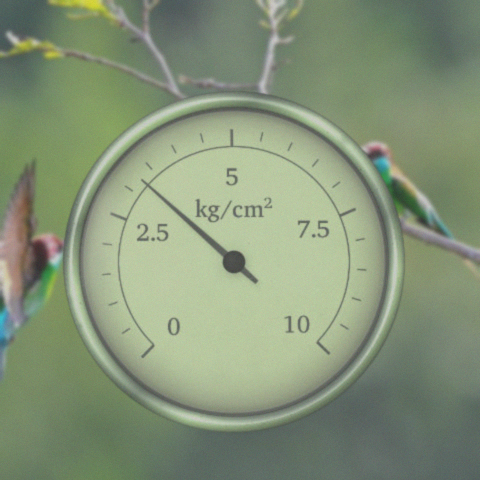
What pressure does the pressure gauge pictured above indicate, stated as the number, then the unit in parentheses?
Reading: 3.25 (kg/cm²)
